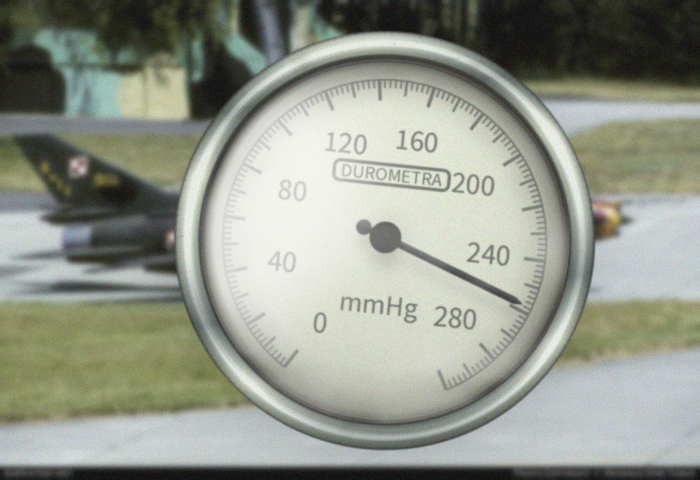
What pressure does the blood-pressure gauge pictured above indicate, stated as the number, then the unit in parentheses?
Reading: 258 (mmHg)
